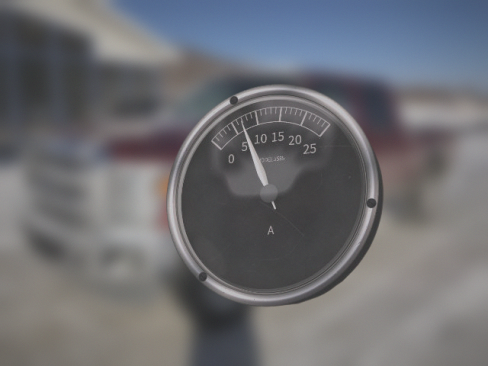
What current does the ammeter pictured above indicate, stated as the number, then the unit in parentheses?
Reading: 7 (A)
